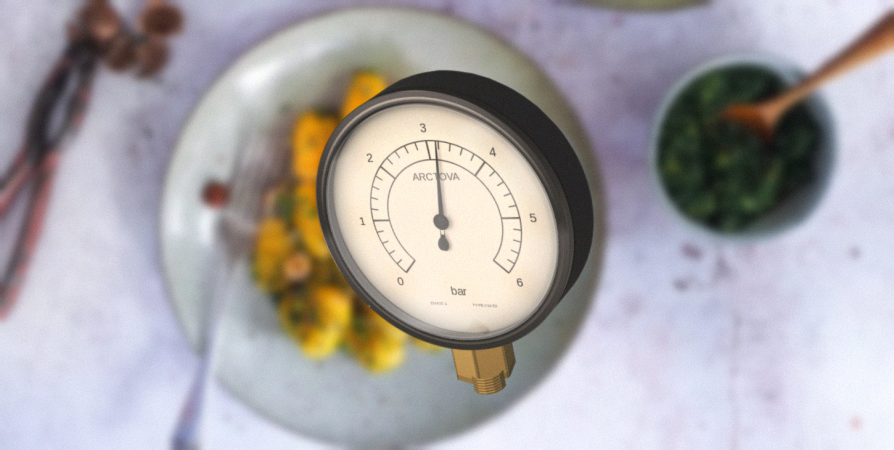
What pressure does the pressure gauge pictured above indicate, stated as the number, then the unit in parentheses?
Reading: 3.2 (bar)
